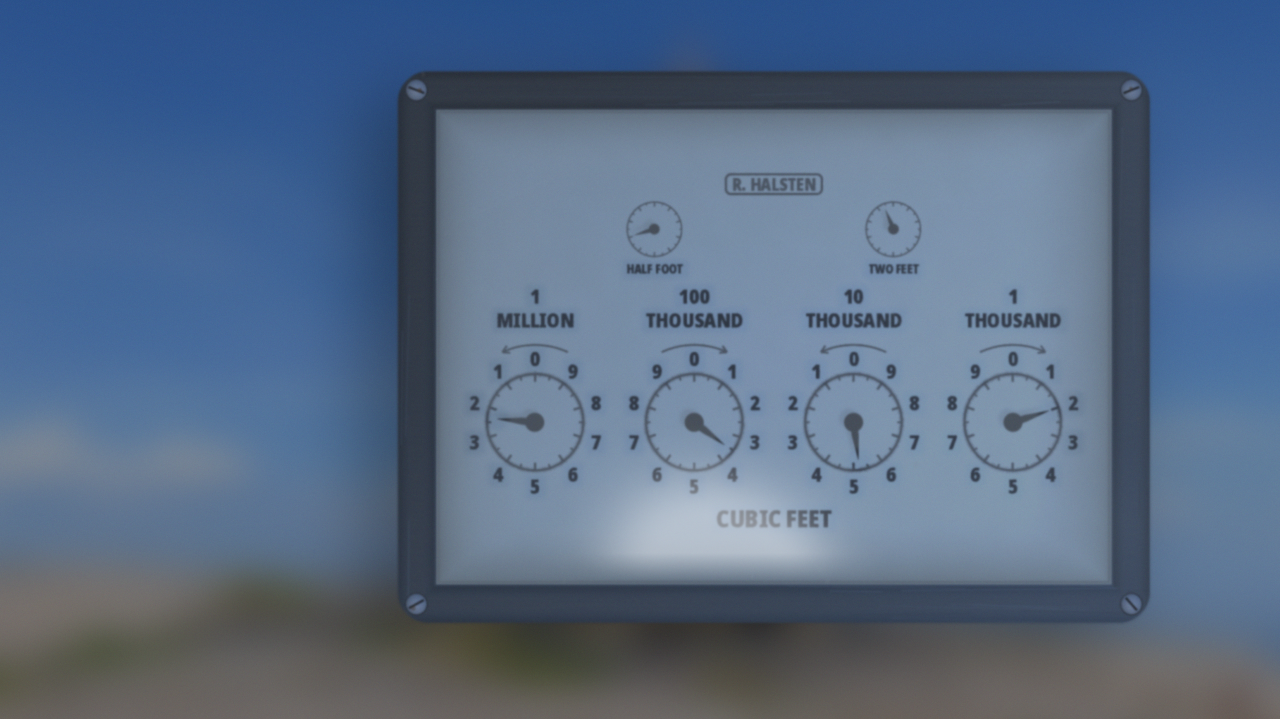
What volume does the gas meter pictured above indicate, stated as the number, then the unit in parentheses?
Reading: 235200 (ft³)
